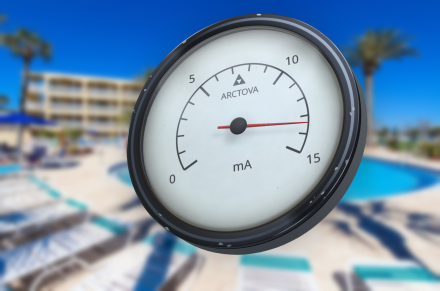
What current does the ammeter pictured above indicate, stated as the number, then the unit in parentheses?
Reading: 13.5 (mA)
